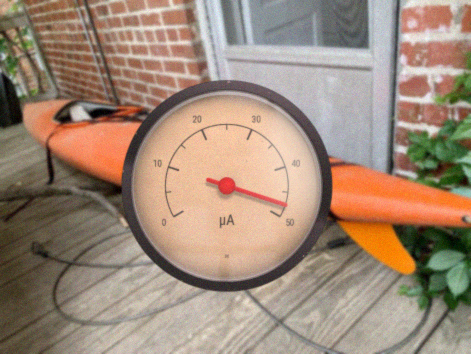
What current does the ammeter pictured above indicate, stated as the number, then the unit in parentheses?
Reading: 47.5 (µA)
